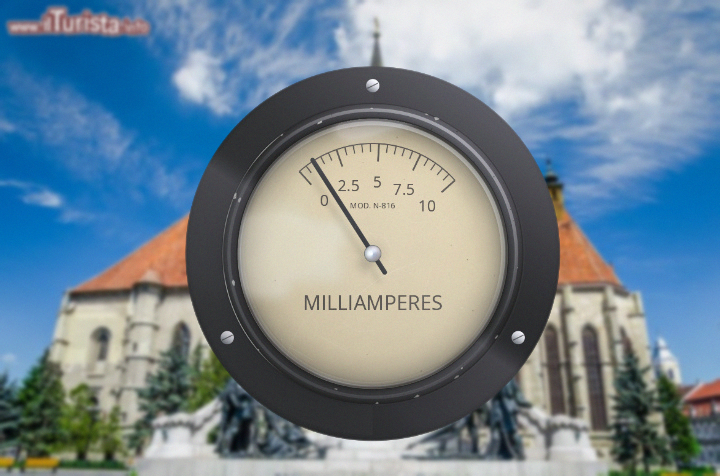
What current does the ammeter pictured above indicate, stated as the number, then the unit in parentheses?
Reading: 1 (mA)
